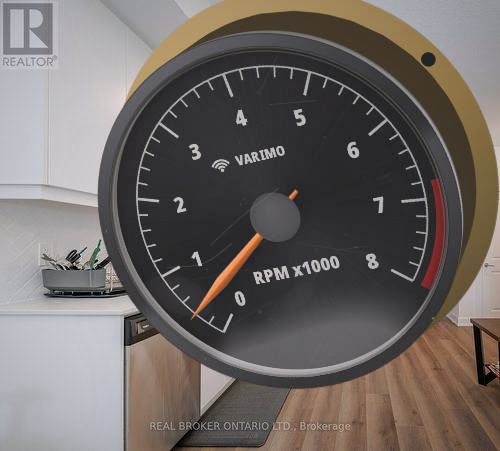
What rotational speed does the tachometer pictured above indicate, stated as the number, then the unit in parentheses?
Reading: 400 (rpm)
